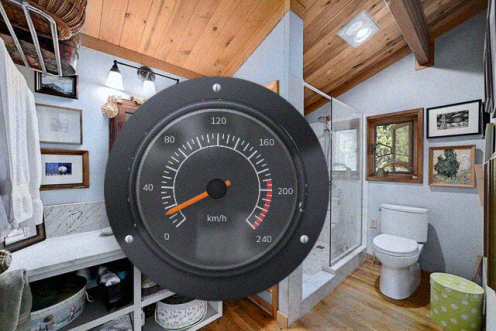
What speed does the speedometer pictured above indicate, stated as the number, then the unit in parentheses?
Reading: 15 (km/h)
